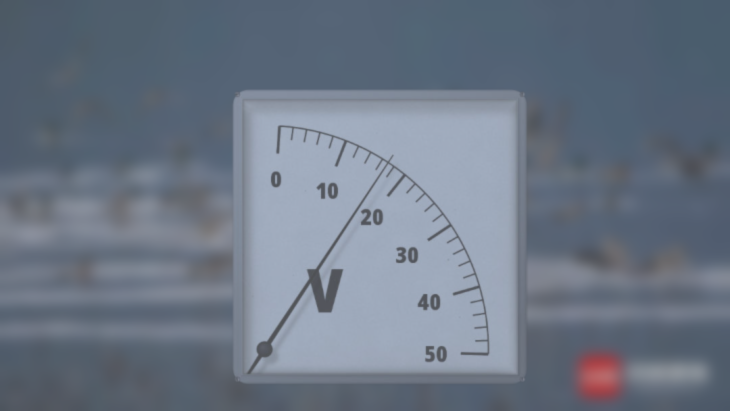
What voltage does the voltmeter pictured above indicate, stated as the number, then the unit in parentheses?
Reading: 17 (V)
